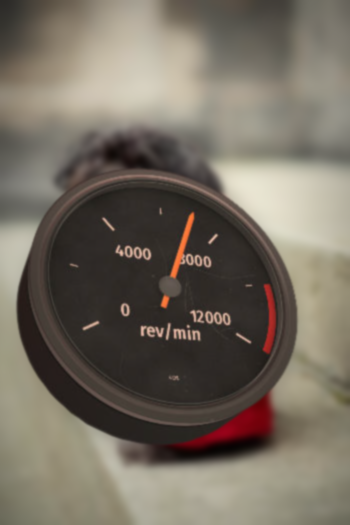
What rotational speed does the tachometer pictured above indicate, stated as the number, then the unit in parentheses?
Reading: 7000 (rpm)
